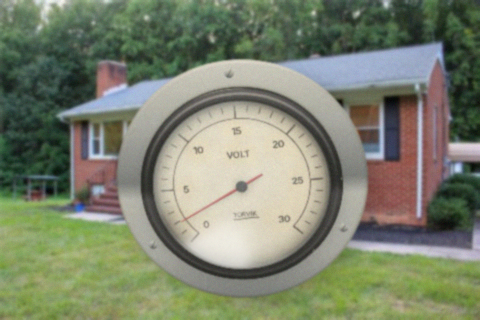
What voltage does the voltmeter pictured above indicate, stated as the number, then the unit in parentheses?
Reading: 2 (V)
